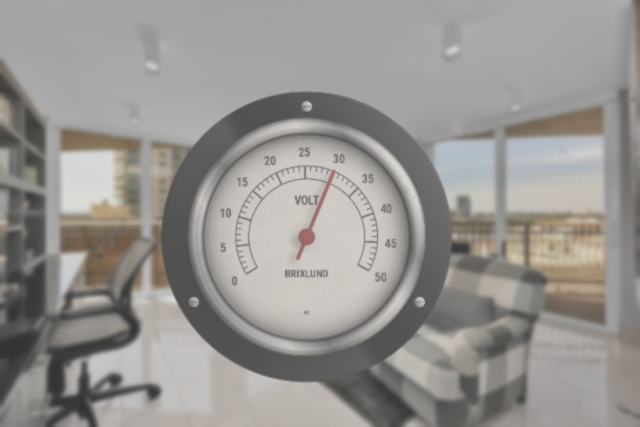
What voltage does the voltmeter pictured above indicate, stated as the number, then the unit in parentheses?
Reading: 30 (V)
